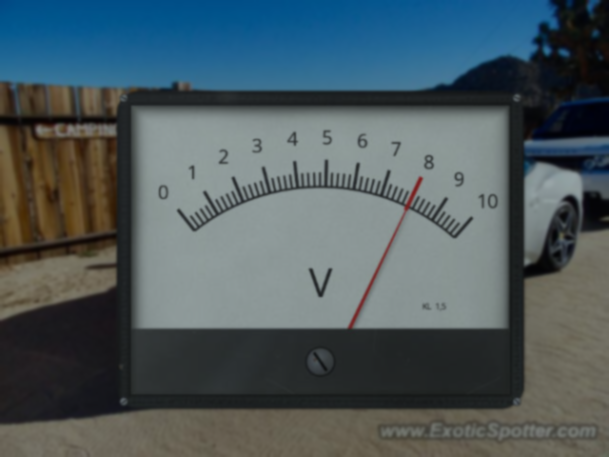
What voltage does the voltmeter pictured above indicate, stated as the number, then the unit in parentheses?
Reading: 8 (V)
